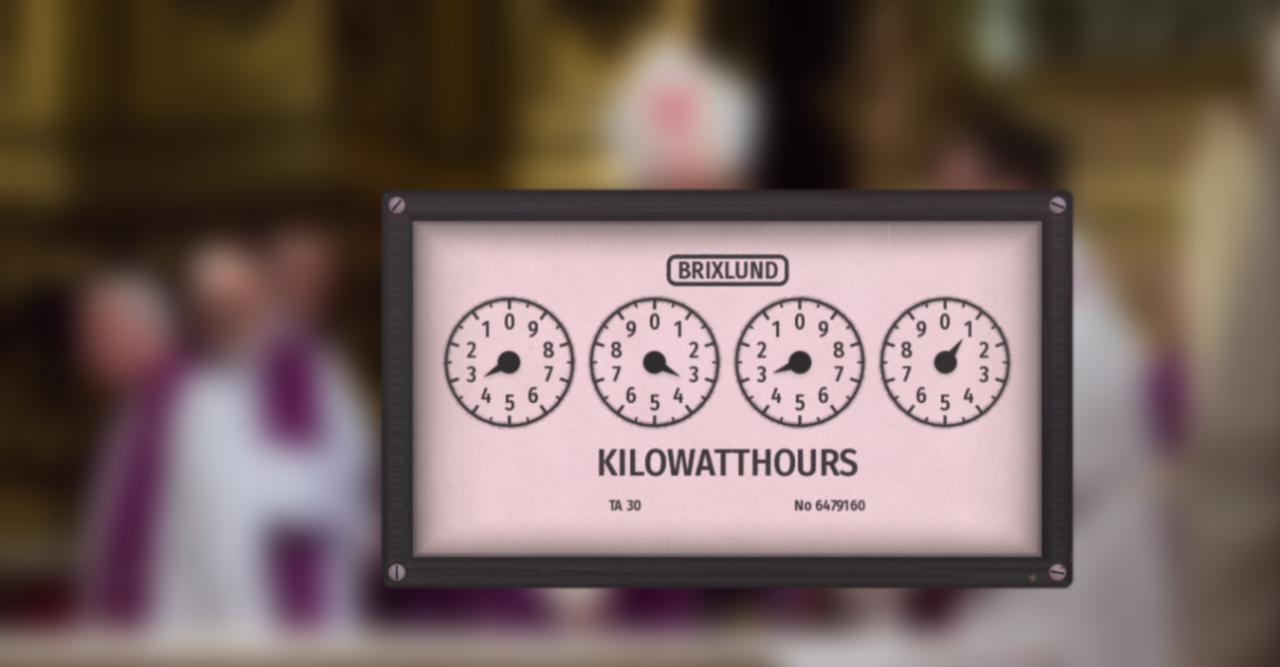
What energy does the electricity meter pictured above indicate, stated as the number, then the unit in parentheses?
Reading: 3331 (kWh)
